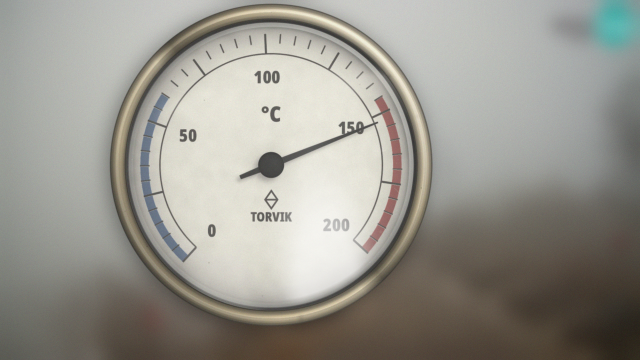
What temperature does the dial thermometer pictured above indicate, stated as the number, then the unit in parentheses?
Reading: 152.5 (°C)
